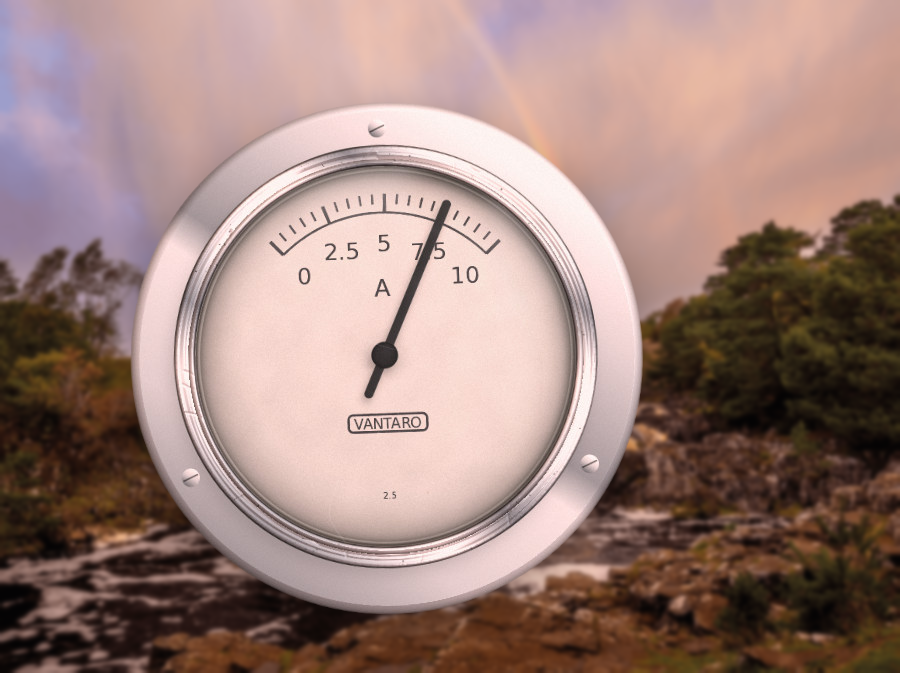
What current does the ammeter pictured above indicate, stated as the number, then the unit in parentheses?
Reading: 7.5 (A)
